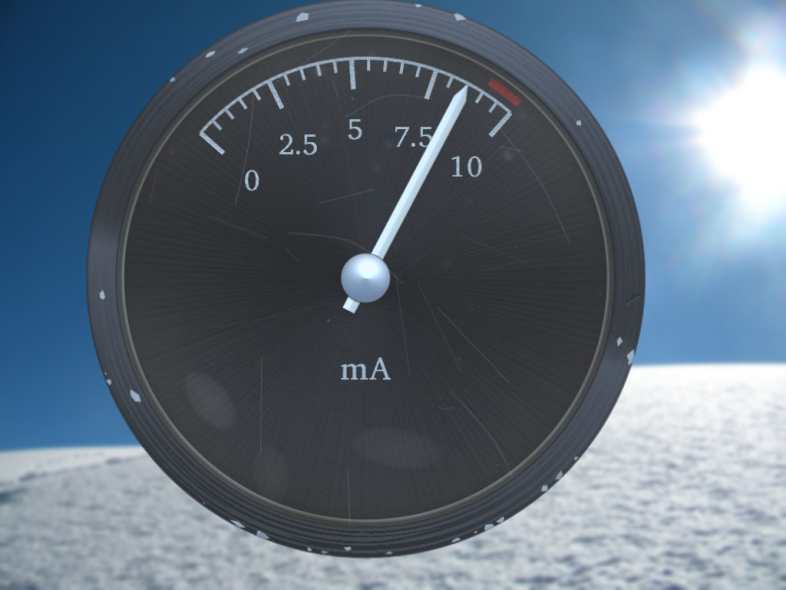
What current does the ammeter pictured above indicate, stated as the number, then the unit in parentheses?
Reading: 8.5 (mA)
